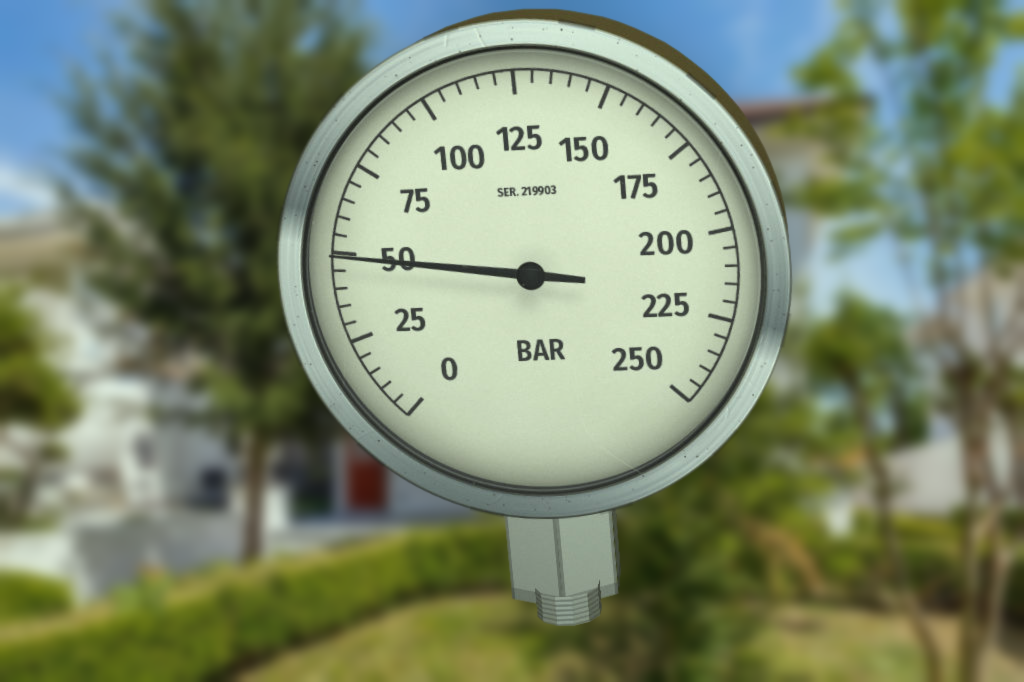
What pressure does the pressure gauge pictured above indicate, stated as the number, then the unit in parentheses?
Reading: 50 (bar)
